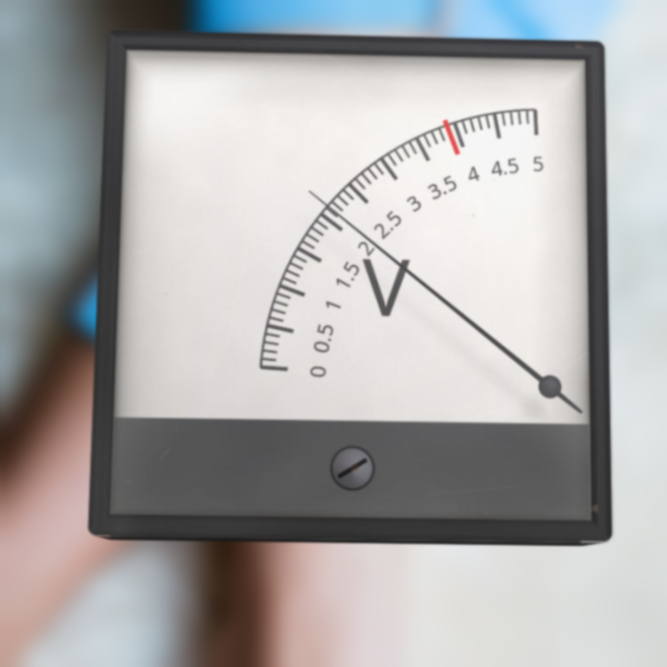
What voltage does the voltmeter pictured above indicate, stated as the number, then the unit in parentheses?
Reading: 2.1 (V)
